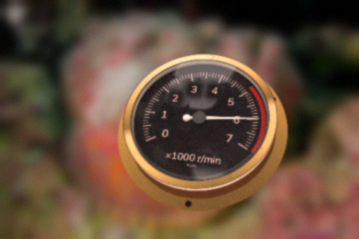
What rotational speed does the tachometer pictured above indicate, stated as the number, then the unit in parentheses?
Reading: 6000 (rpm)
